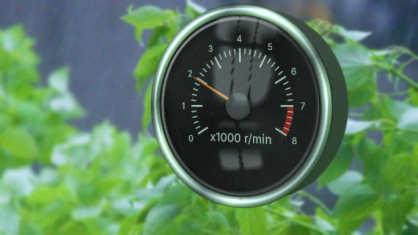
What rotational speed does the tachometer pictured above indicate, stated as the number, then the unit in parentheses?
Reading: 2000 (rpm)
